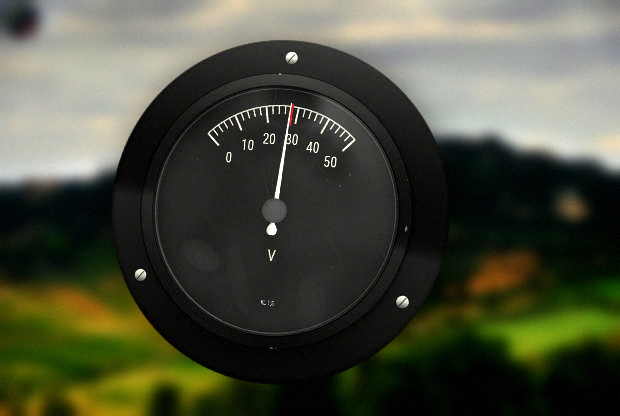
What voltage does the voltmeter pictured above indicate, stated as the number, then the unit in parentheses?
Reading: 28 (V)
